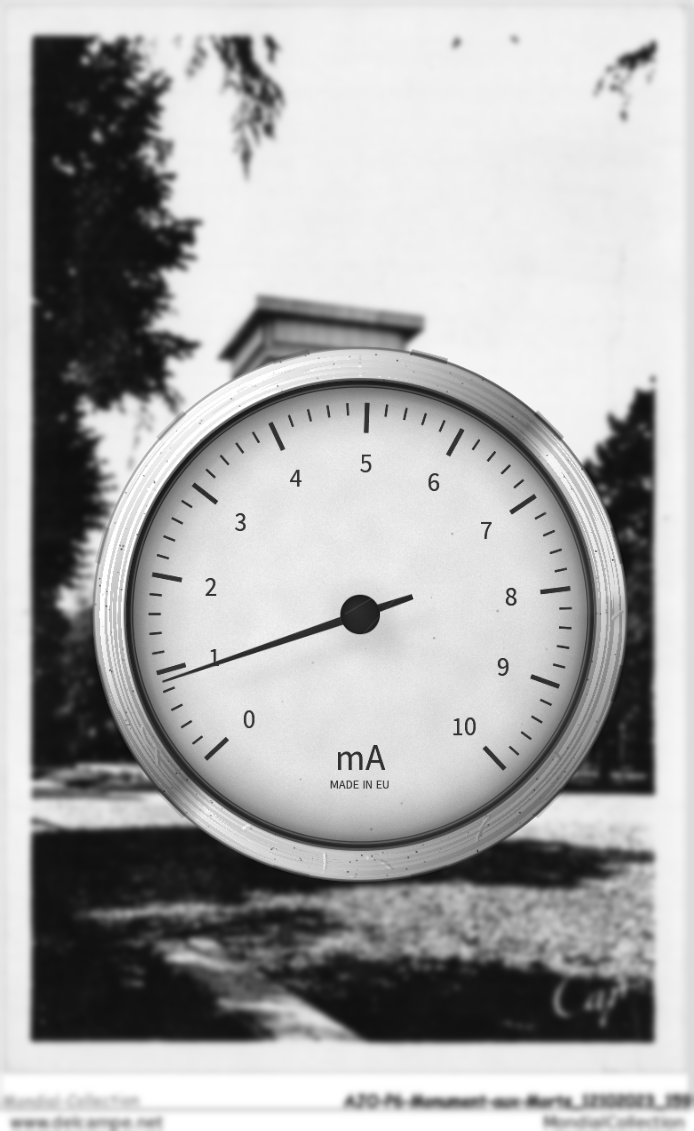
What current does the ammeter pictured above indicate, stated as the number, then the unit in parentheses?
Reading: 0.9 (mA)
